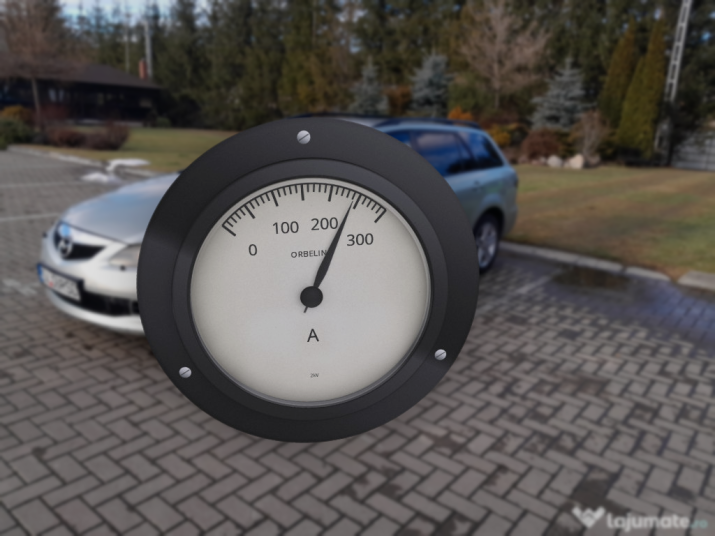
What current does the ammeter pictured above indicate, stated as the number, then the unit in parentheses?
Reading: 240 (A)
